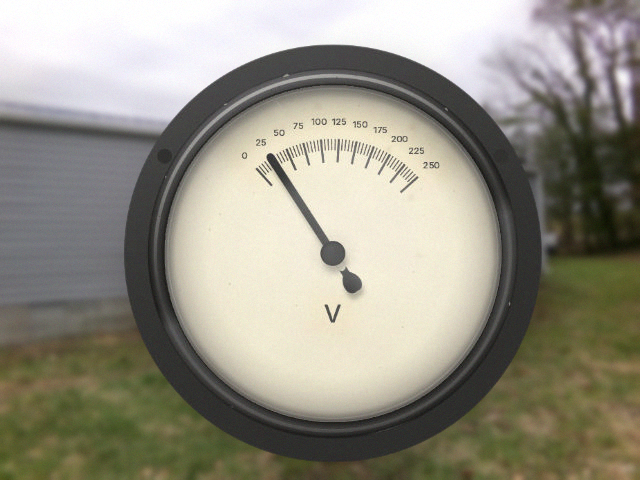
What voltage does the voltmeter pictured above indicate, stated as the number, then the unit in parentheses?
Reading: 25 (V)
